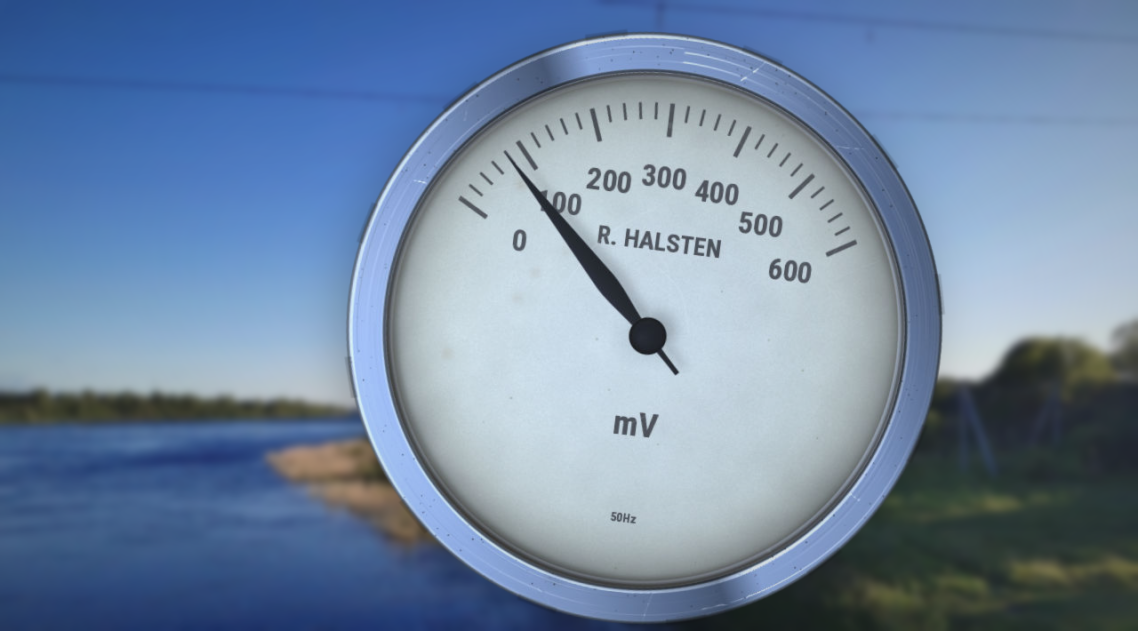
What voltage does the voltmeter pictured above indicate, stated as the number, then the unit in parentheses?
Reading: 80 (mV)
